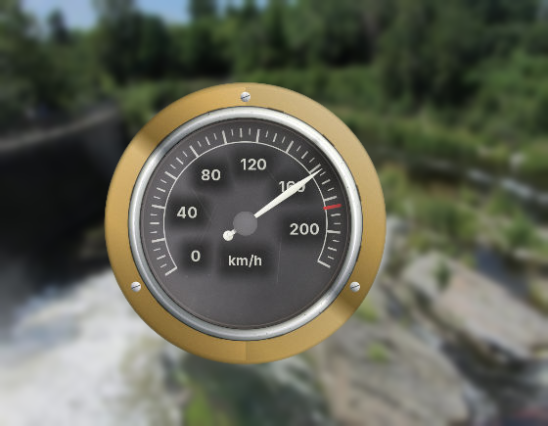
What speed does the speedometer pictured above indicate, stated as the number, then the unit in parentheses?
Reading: 162.5 (km/h)
